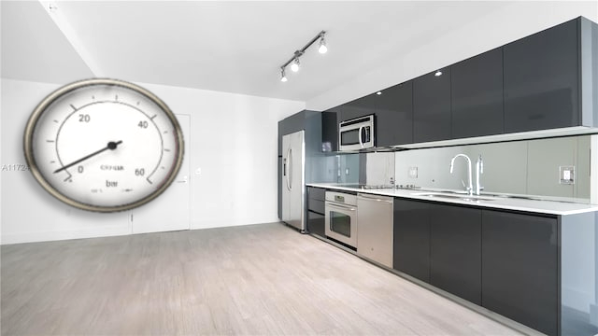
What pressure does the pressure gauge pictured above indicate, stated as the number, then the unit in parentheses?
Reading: 2.5 (bar)
